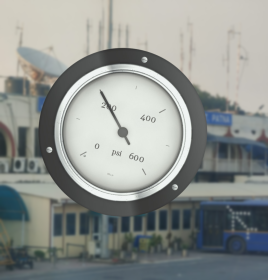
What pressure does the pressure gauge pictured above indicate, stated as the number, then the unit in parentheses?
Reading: 200 (psi)
